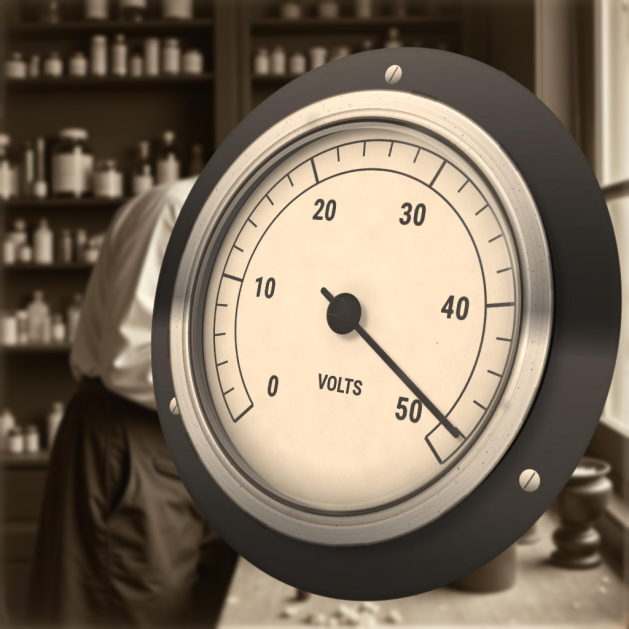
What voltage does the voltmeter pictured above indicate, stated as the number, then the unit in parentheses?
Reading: 48 (V)
